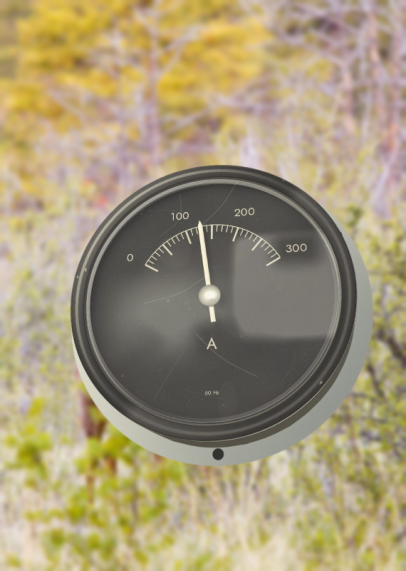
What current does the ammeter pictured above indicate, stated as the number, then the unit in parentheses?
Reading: 130 (A)
